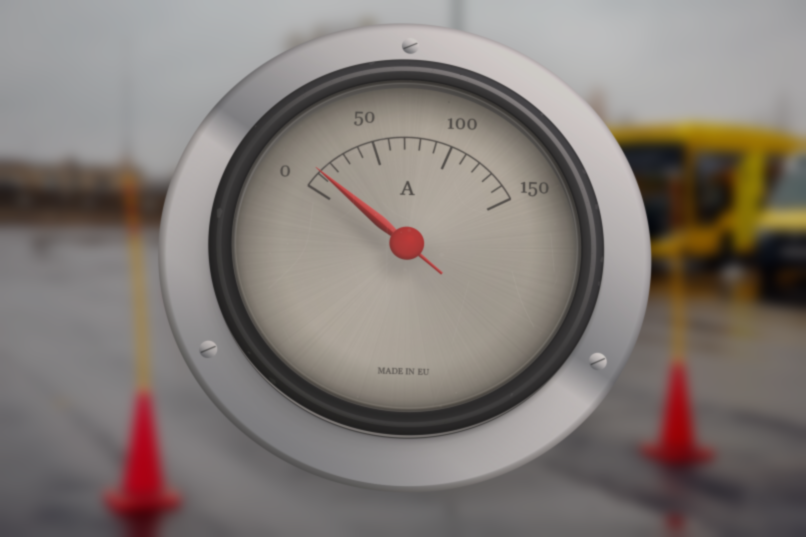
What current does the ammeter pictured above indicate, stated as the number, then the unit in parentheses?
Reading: 10 (A)
